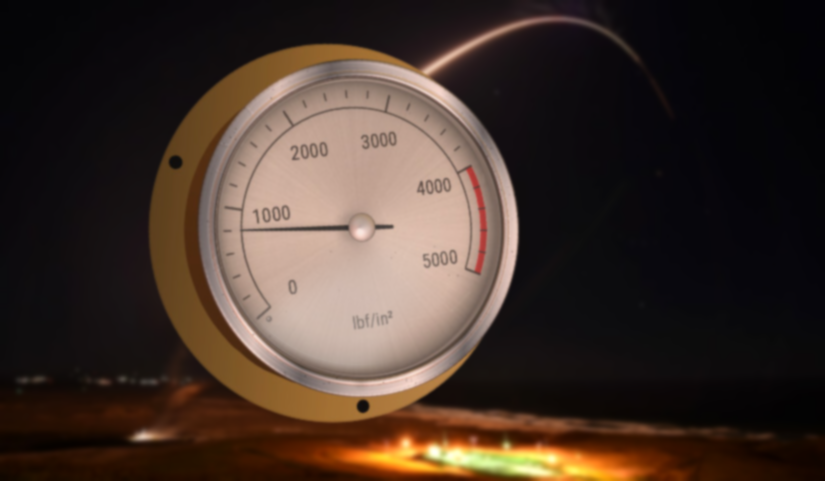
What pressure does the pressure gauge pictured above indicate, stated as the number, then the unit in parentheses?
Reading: 800 (psi)
